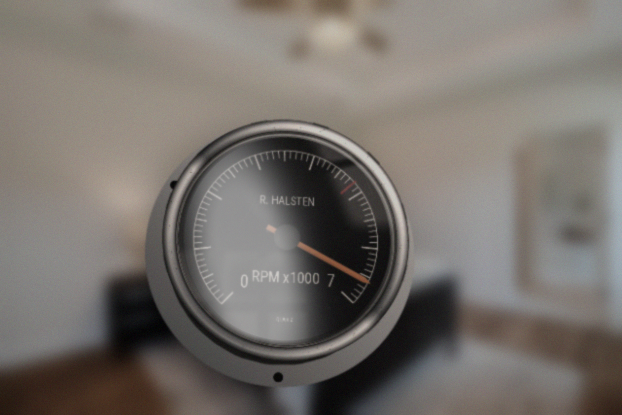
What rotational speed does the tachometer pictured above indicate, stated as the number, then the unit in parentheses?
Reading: 6600 (rpm)
